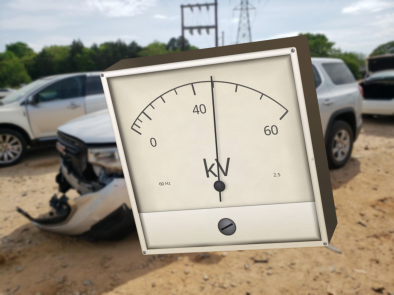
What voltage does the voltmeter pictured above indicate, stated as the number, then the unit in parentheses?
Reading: 45 (kV)
